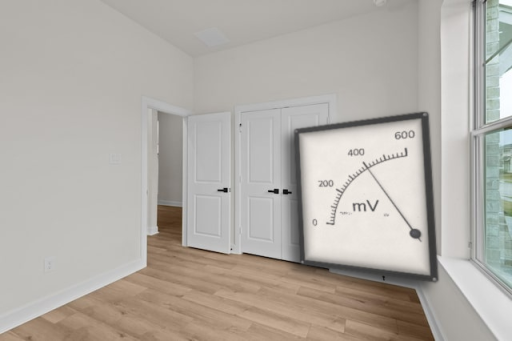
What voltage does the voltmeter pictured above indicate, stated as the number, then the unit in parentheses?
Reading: 400 (mV)
